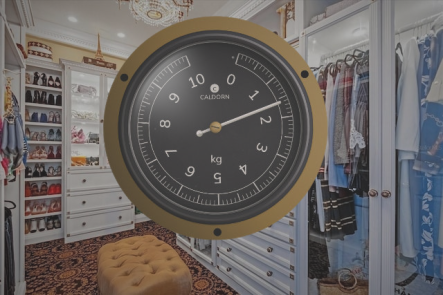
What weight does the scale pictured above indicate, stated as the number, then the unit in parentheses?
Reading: 1.6 (kg)
